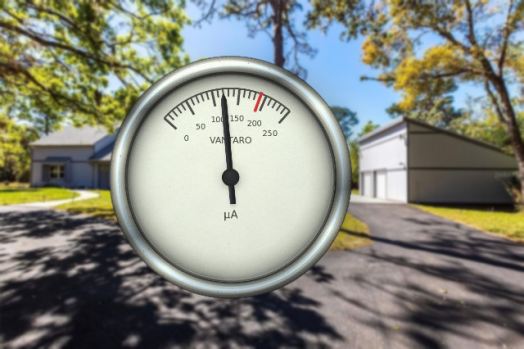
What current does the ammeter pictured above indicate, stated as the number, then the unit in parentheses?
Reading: 120 (µA)
